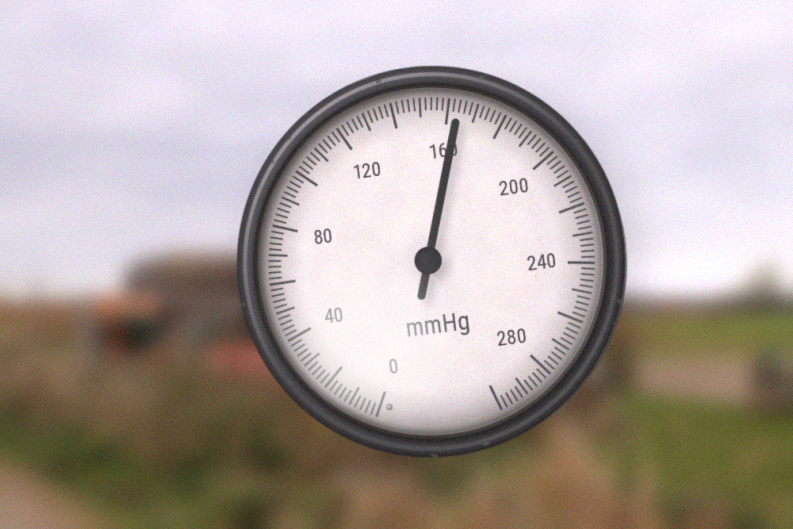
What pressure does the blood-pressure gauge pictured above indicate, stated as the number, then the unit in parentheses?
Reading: 164 (mmHg)
